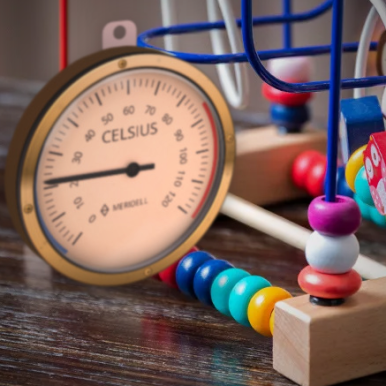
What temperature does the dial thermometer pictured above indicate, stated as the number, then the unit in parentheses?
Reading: 22 (°C)
